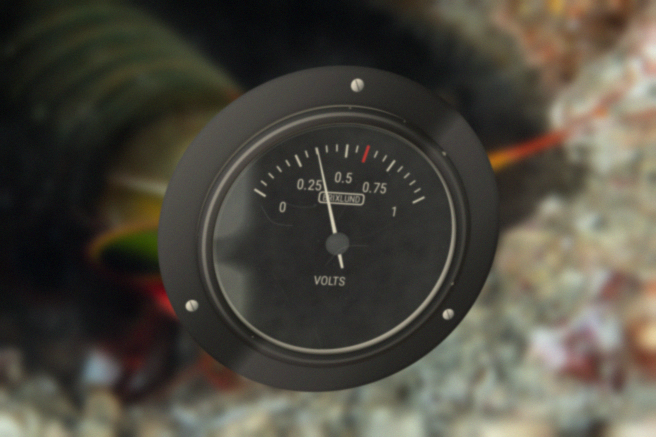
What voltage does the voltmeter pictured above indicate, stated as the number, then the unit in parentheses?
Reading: 0.35 (V)
